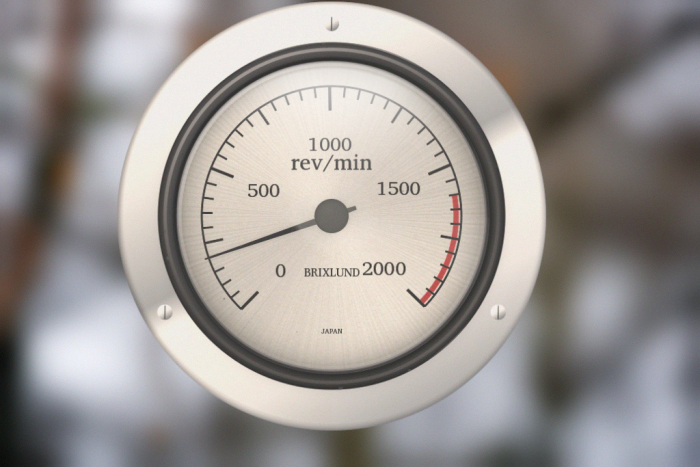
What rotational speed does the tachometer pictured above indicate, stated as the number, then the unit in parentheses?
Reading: 200 (rpm)
